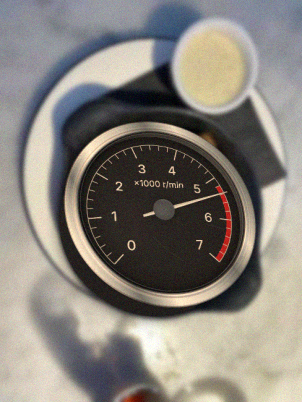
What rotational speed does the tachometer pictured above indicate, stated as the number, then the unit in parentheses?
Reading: 5400 (rpm)
